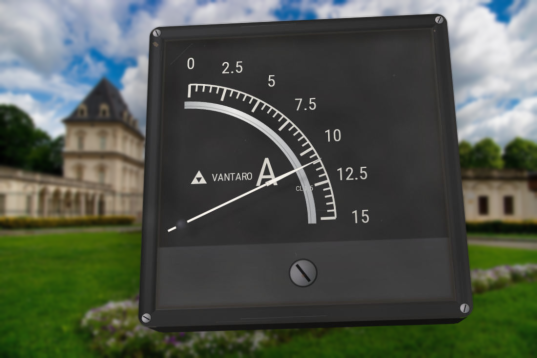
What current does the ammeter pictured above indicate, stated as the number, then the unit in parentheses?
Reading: 11 (A)
